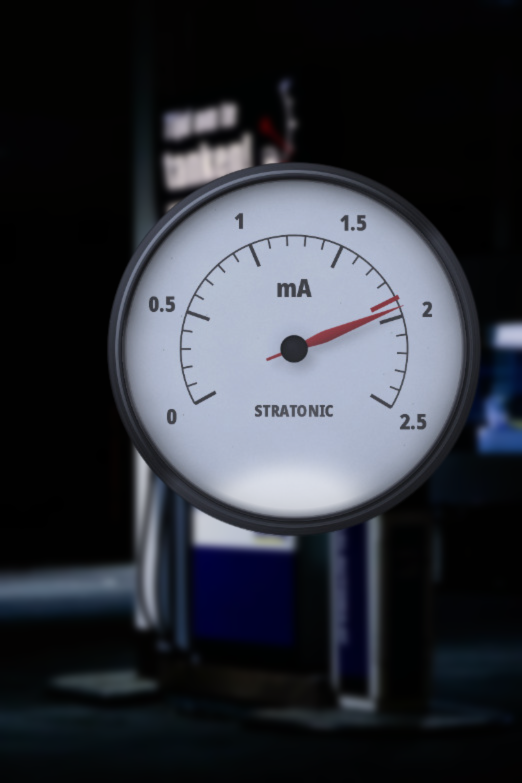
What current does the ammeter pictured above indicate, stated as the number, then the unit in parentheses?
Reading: 1.95 (mA)
